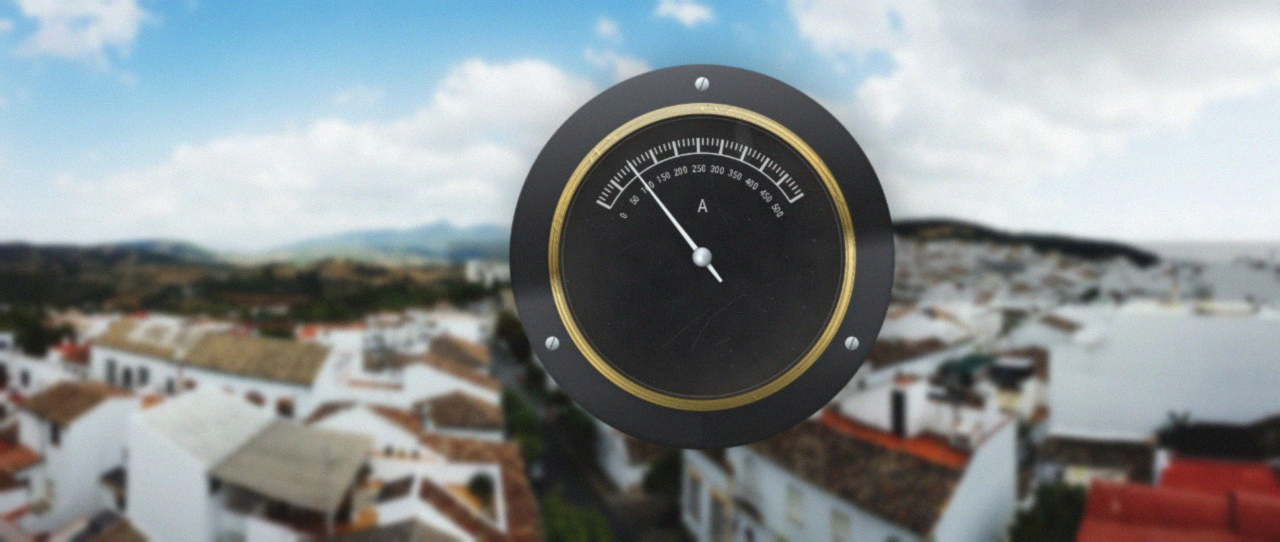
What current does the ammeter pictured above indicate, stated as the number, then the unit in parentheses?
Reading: 100 (A)
